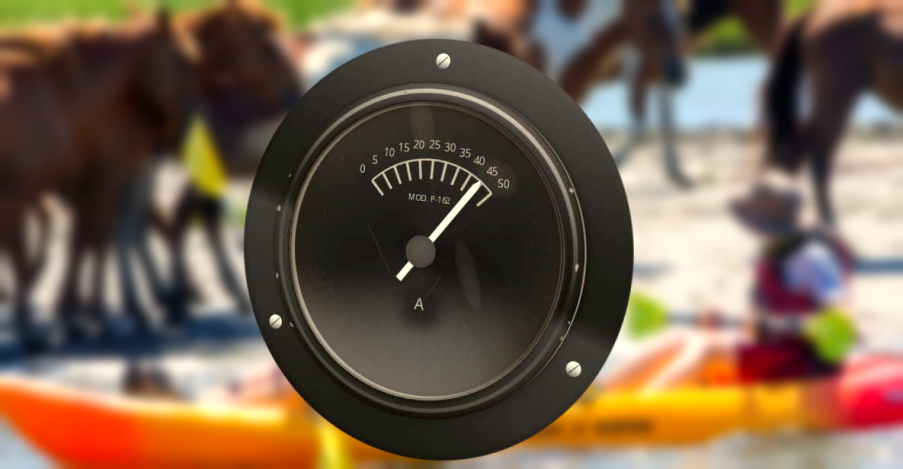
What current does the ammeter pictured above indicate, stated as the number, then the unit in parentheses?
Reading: 45 (A)
